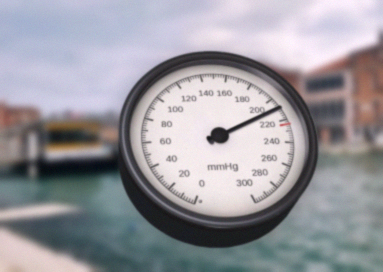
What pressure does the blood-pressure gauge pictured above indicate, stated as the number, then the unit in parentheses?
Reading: 210 (mmHg)
